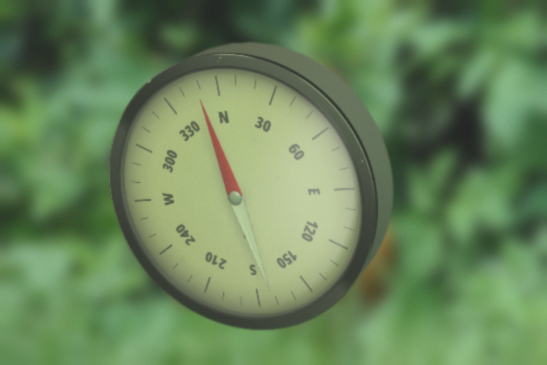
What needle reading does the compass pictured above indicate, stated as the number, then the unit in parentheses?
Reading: 350 (°)
